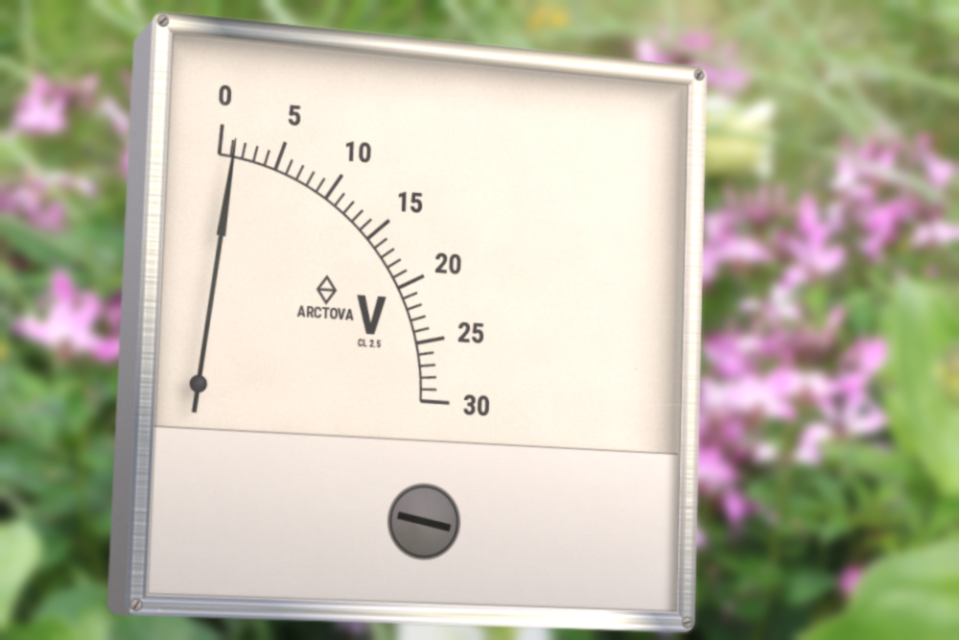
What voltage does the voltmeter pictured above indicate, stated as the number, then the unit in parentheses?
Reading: 1 (V)
